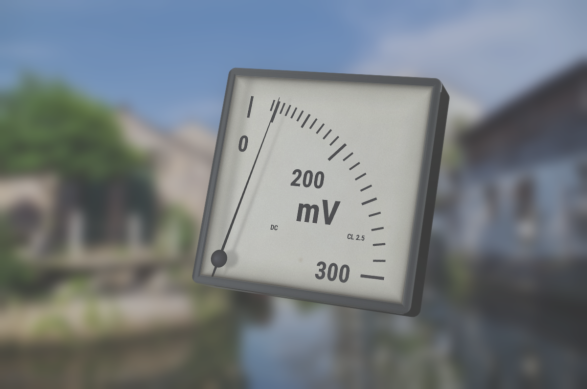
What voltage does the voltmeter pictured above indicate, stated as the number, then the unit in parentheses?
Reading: 100 (mV)
